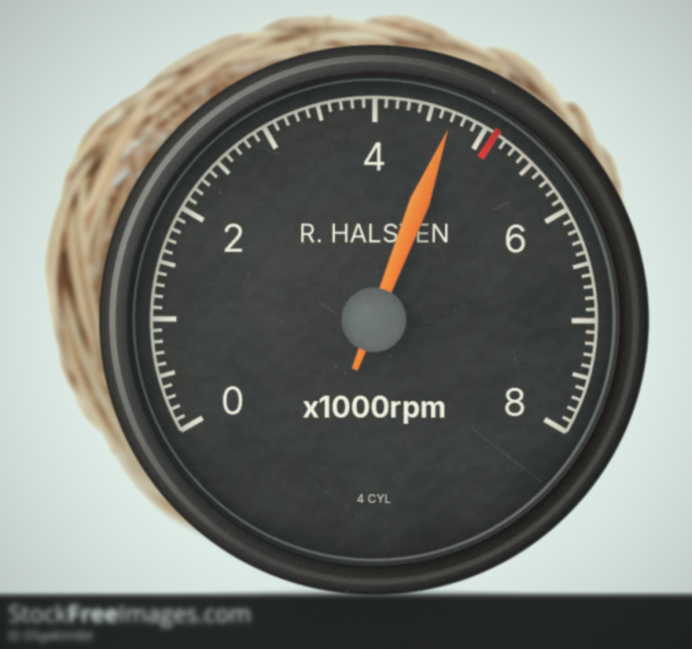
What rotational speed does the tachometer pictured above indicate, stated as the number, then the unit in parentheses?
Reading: 4700 (rpm)
